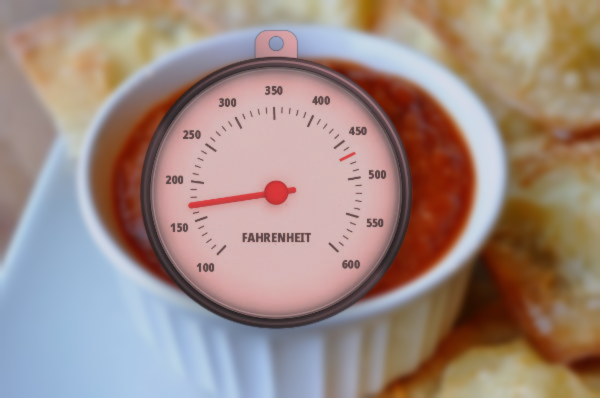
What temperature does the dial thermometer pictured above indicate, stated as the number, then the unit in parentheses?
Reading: 170 (°F)
